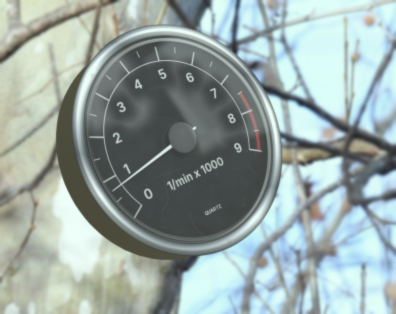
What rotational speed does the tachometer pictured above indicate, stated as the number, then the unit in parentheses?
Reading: 750 (rpm)
